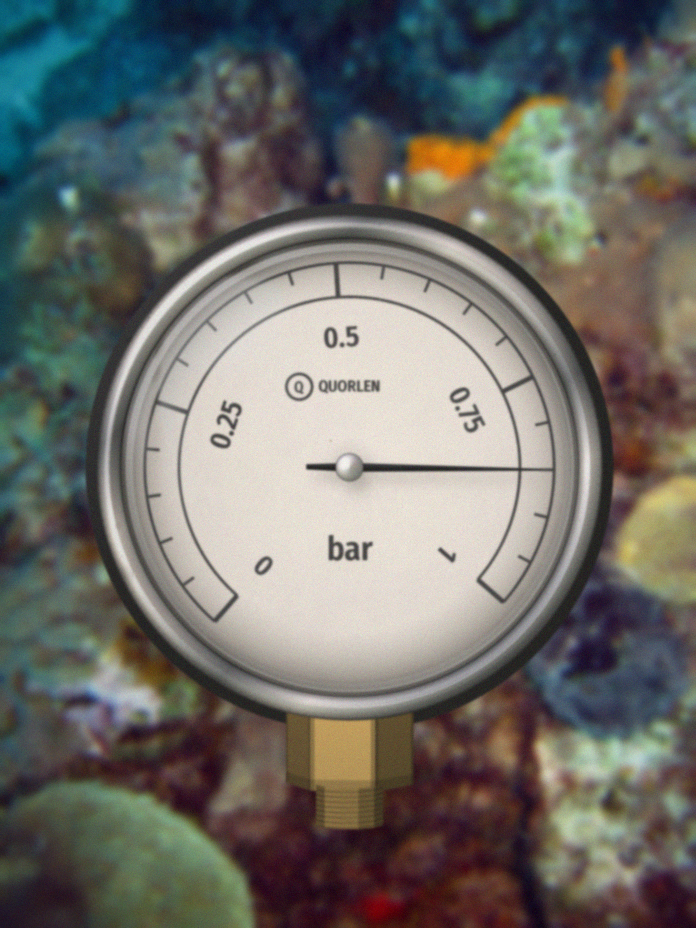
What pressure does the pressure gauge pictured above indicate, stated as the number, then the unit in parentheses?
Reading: 0.85 (bar)
